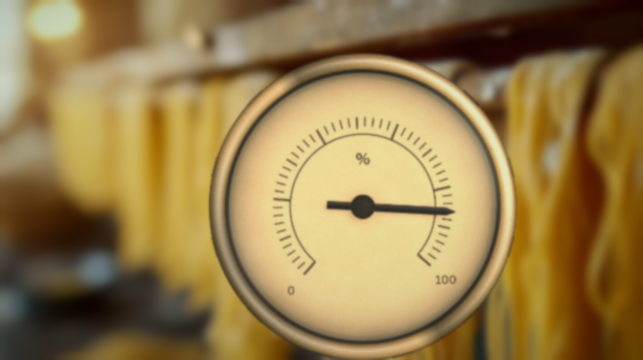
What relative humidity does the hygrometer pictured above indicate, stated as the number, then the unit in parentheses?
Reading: 86 (%)
